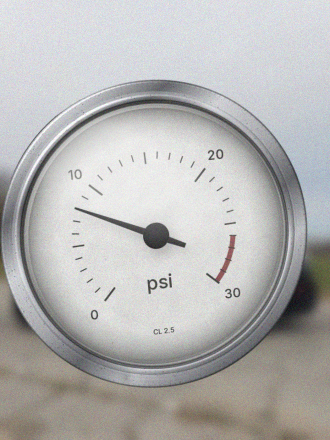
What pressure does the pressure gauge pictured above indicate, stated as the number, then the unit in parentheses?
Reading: 8 (psi)
